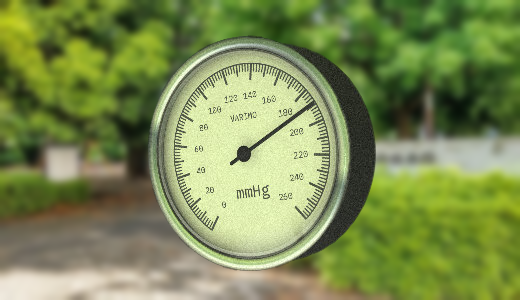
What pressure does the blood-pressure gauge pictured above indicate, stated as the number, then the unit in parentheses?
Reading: 190 (mmHg)
